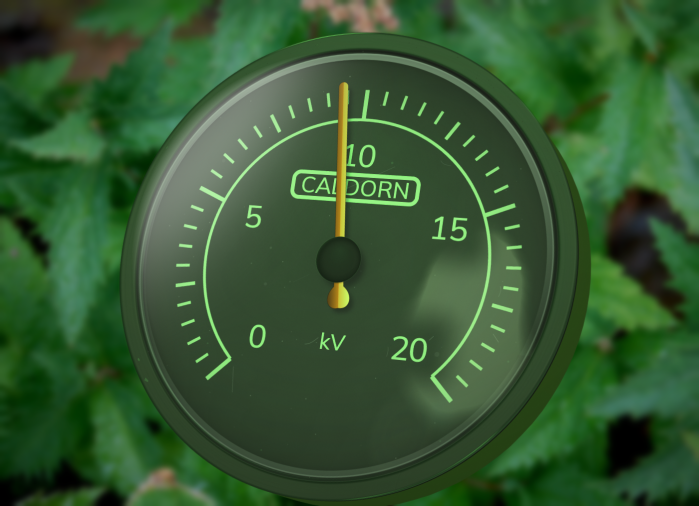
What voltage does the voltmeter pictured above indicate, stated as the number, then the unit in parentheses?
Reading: 9.5 (kV)
